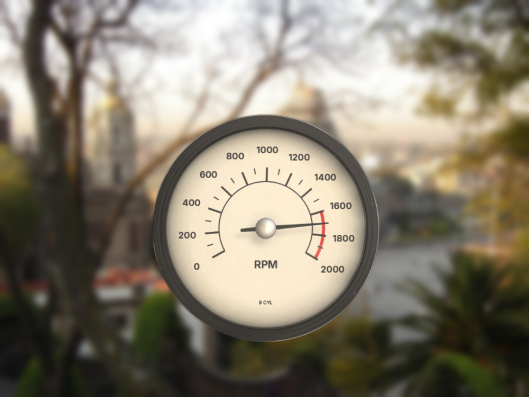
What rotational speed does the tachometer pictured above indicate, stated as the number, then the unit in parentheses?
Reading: 1700 (rpm)
